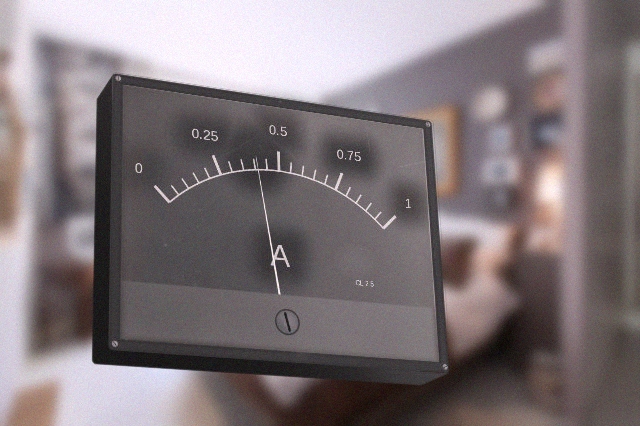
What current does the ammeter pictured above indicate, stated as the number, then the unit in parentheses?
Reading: 0.4 (A)
